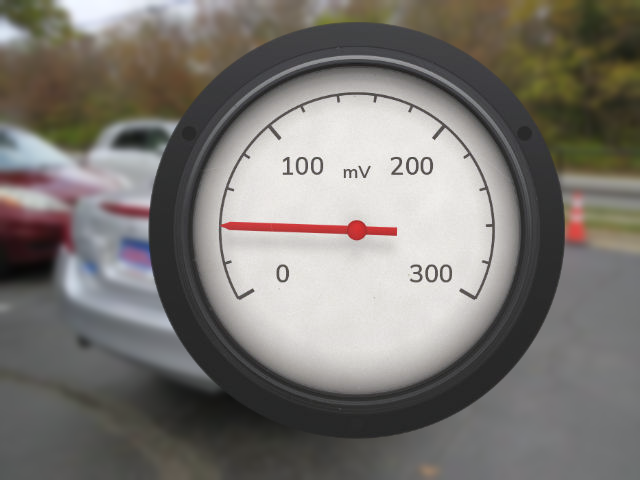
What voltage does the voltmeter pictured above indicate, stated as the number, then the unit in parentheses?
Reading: 40 (mV)
